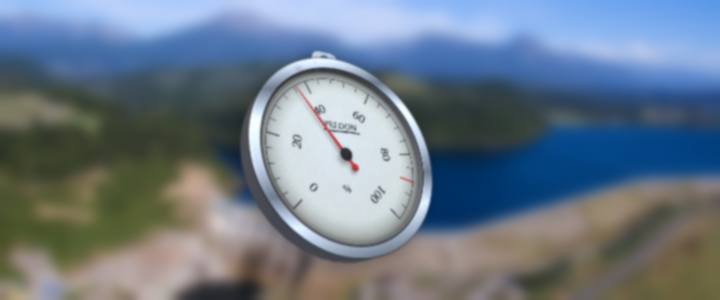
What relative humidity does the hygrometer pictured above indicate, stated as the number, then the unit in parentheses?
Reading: 36 (%)
